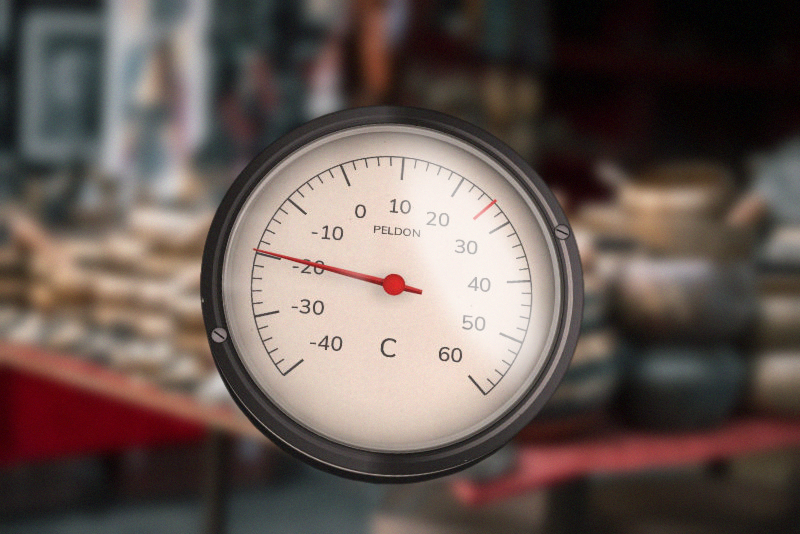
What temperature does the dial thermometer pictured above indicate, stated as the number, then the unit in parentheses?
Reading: -20 (°C)
